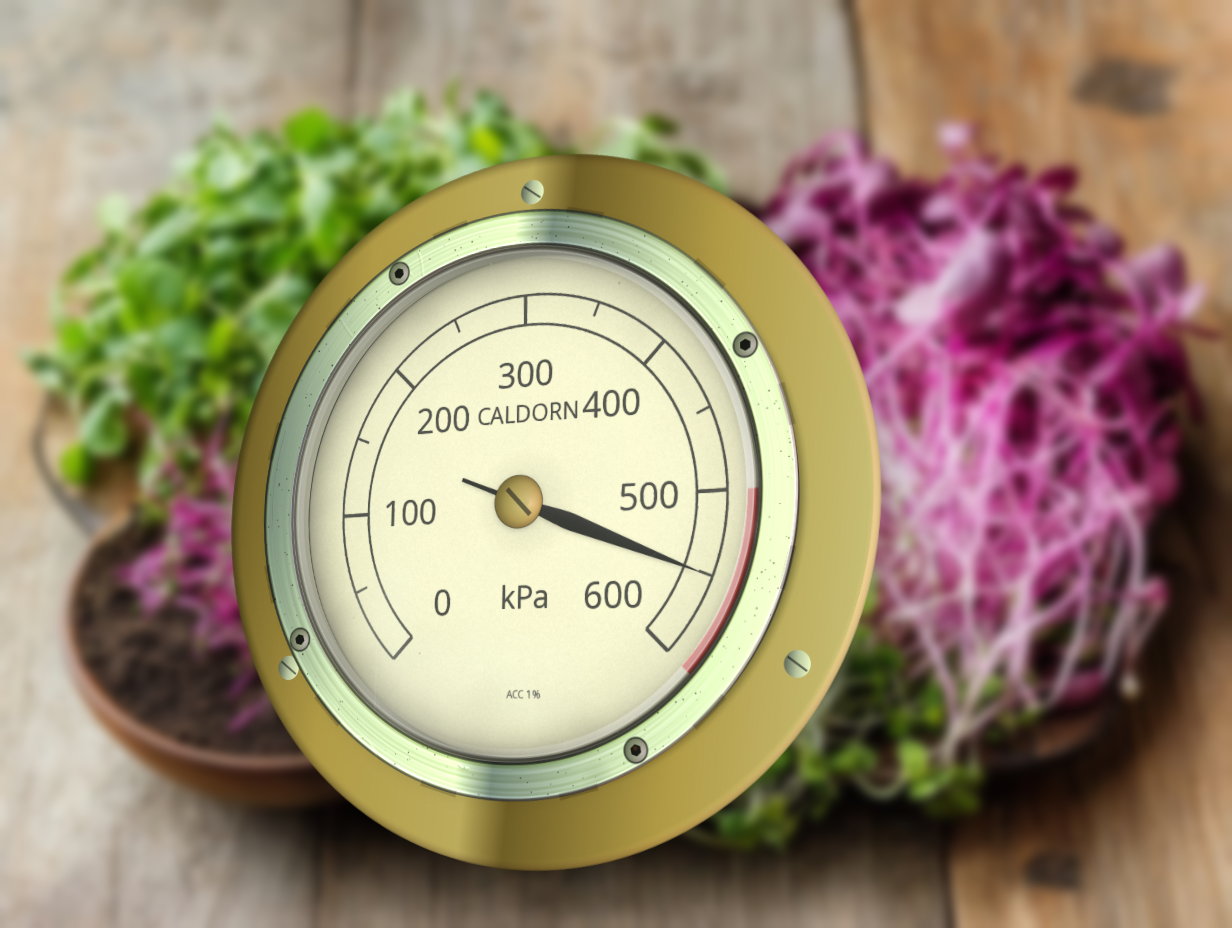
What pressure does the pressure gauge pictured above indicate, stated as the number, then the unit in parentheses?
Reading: 550 (kPa)
